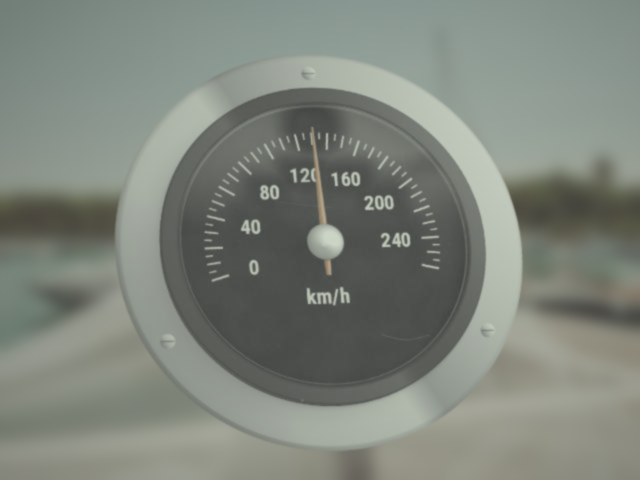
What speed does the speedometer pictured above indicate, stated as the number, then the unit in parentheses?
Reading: 130 (km/h)
